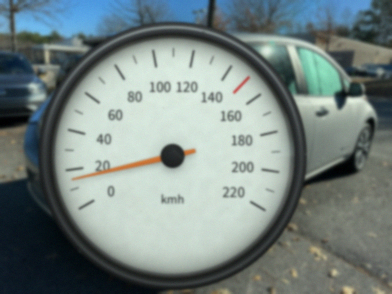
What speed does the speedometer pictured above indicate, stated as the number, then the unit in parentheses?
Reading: 15 (km/h)
